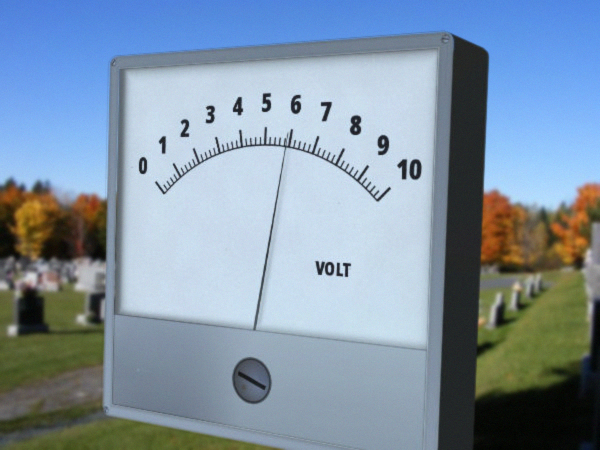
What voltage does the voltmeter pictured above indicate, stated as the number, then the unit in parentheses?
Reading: 6 (V)
